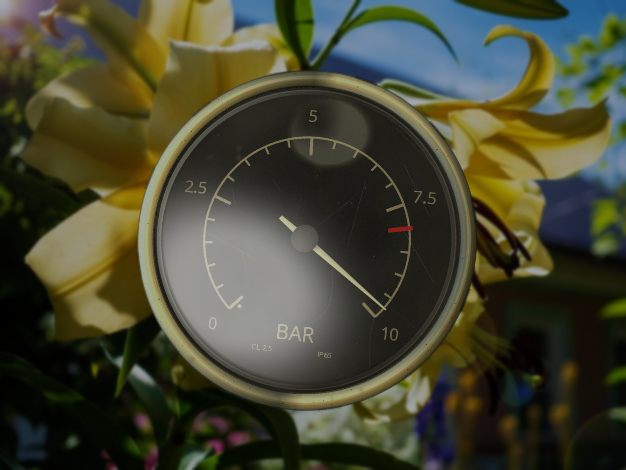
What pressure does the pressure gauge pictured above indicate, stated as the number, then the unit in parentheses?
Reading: 9.75 (bar)
